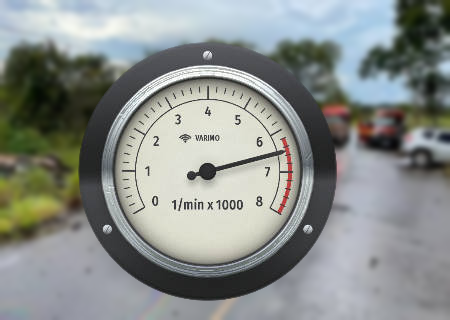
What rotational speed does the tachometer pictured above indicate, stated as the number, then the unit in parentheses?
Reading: 6500 (rpm)
